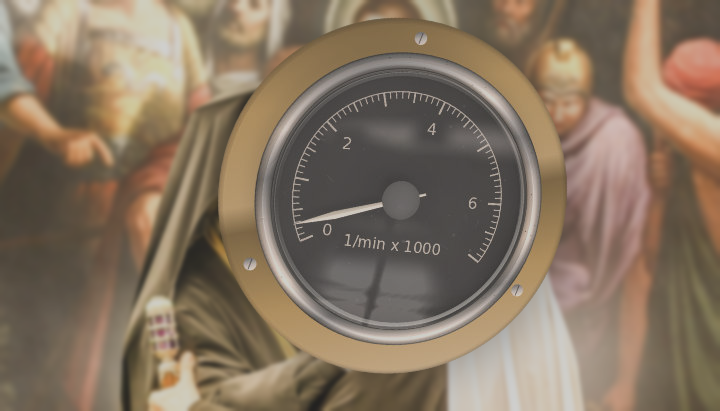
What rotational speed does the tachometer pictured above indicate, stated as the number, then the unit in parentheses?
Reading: 300 (rpm)
